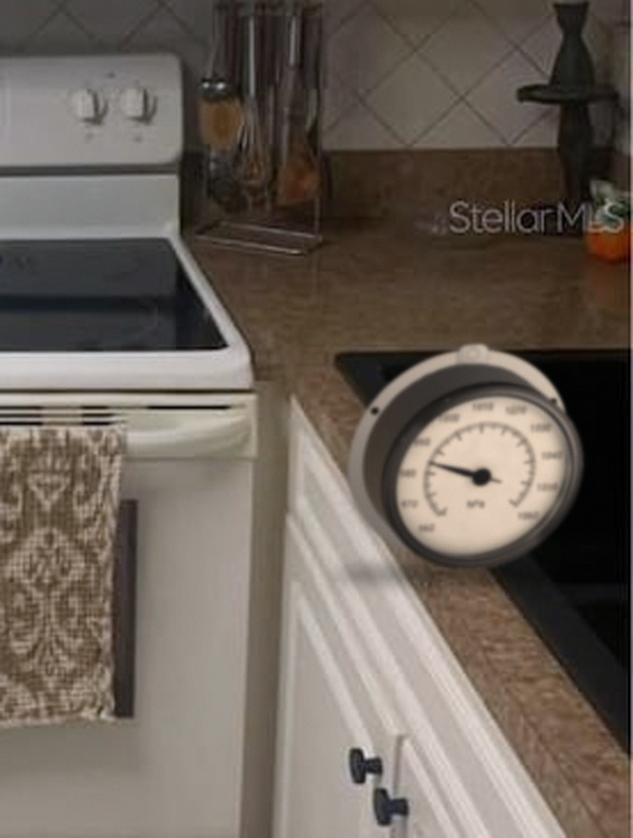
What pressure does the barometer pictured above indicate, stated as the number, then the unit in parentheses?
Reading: 985 (hPa)
